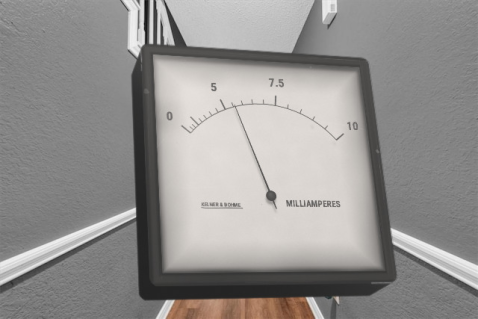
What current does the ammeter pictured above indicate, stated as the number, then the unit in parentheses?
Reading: 5.5 (mA)
